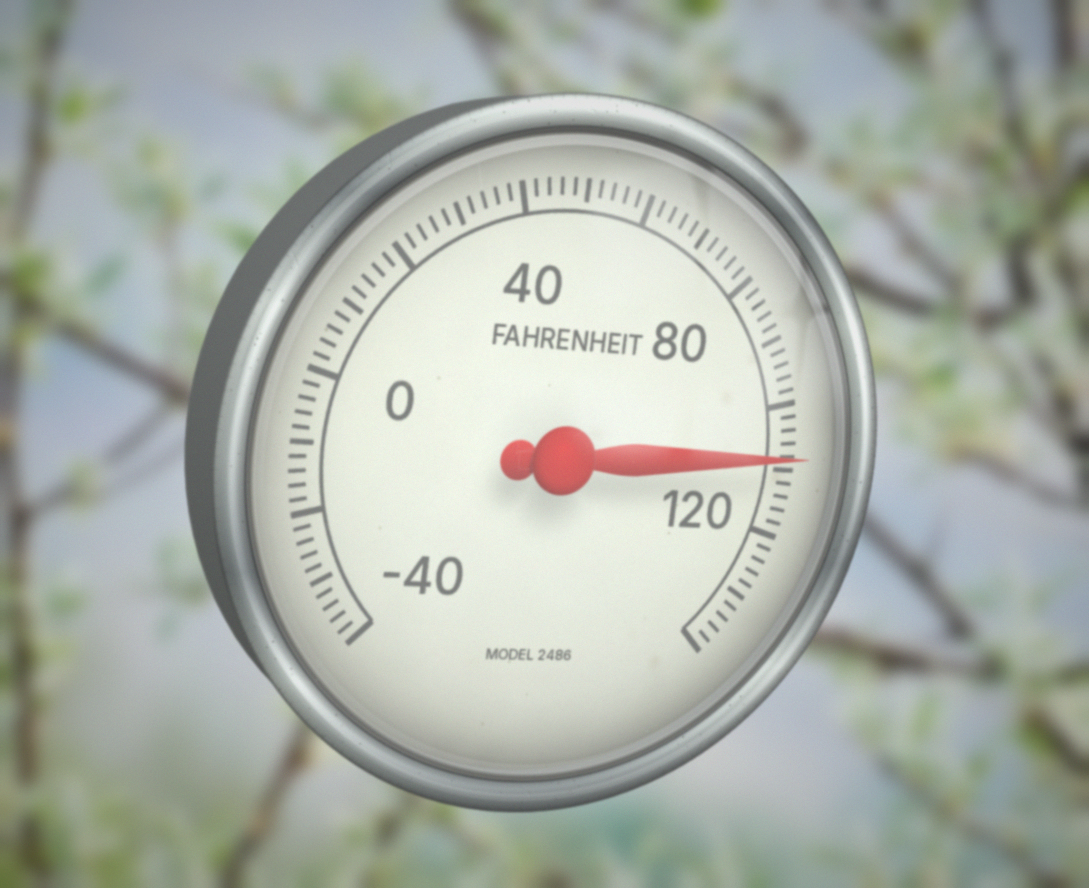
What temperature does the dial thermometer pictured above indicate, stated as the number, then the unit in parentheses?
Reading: 108 (°F)
